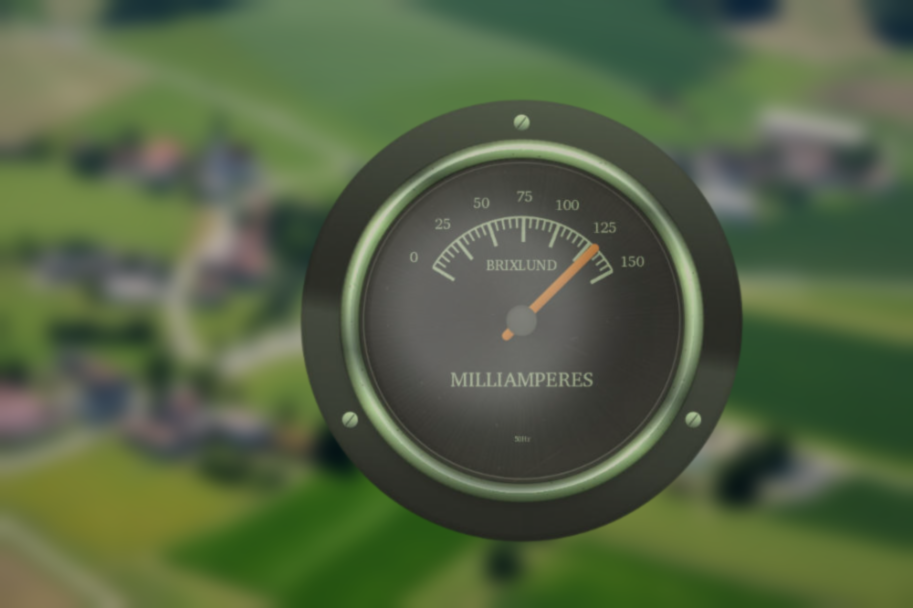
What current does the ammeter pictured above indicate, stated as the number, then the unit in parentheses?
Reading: 130 (mA)
